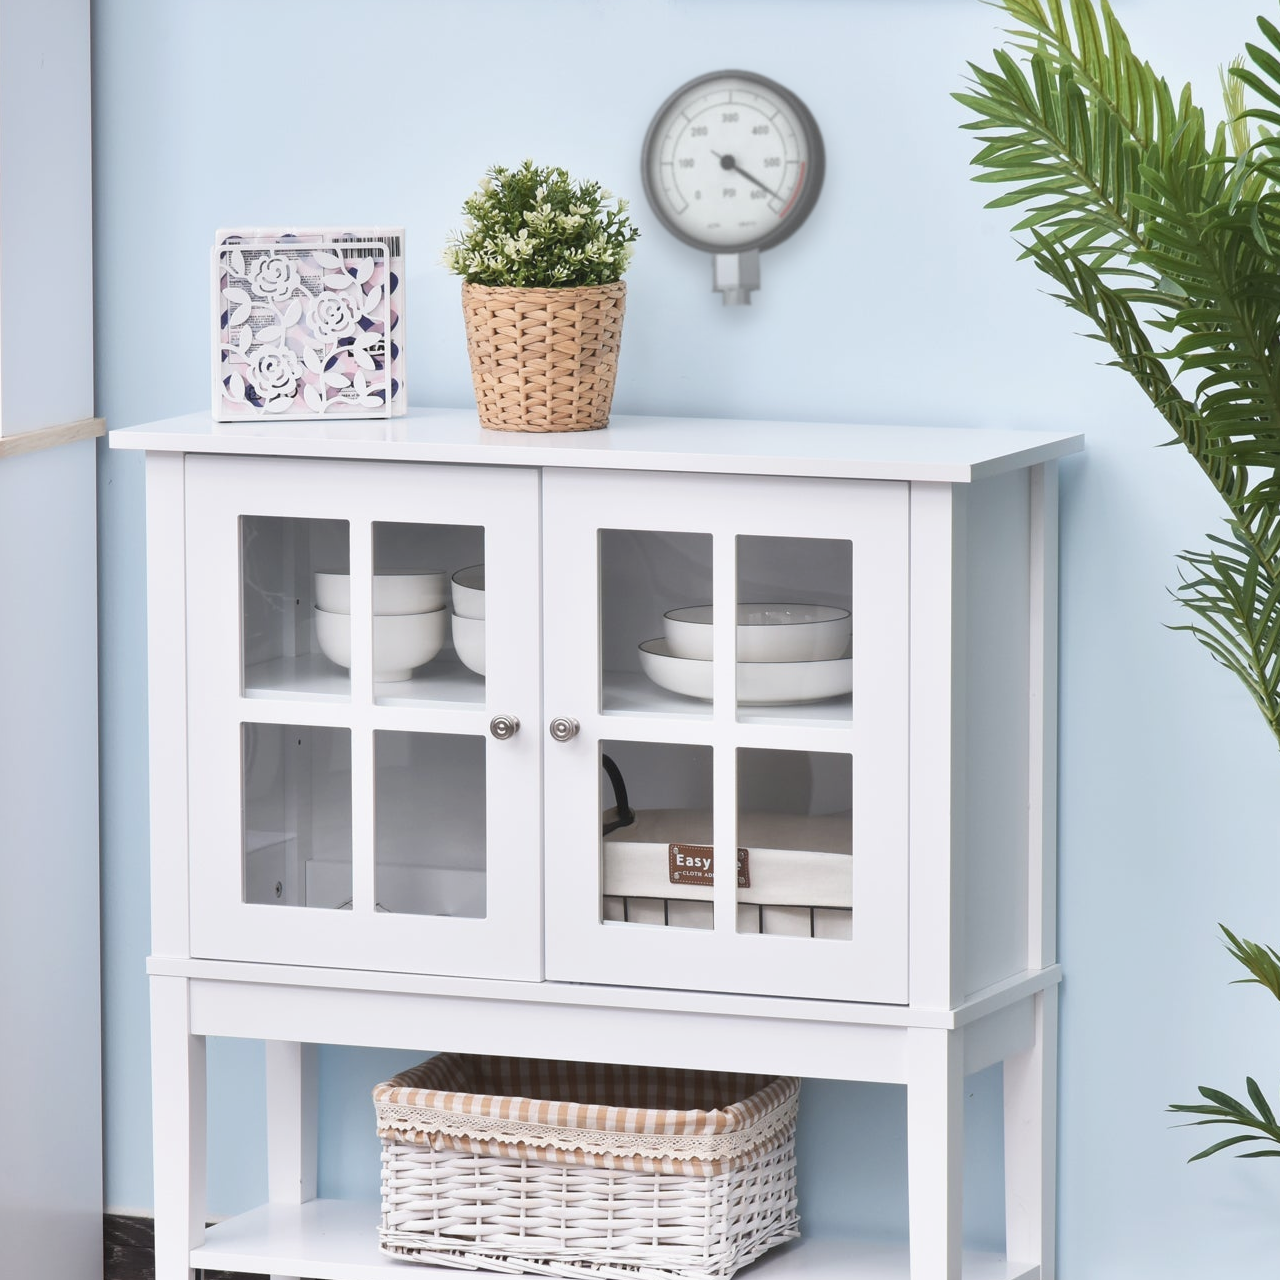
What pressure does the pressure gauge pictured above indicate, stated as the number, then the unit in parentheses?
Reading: 575 (psi)
